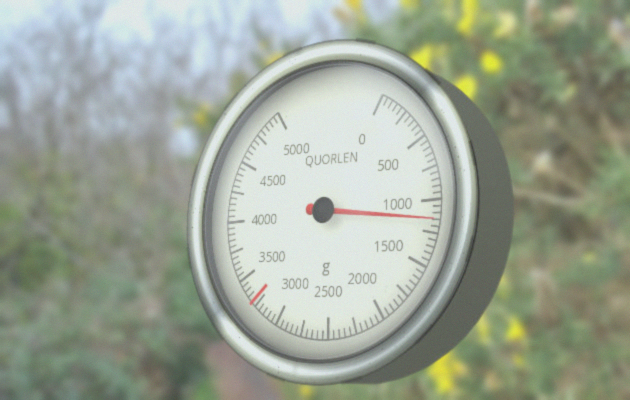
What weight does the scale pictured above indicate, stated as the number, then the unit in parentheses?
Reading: 1150 (g)
